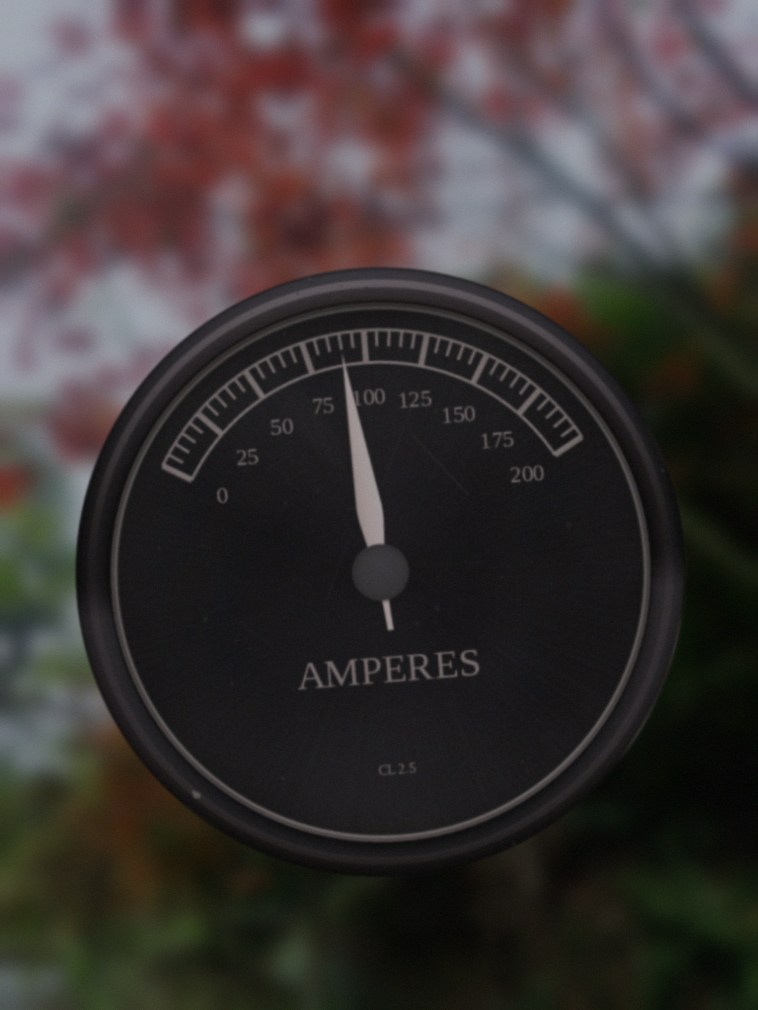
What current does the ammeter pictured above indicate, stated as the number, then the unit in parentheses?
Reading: 90 (A)
